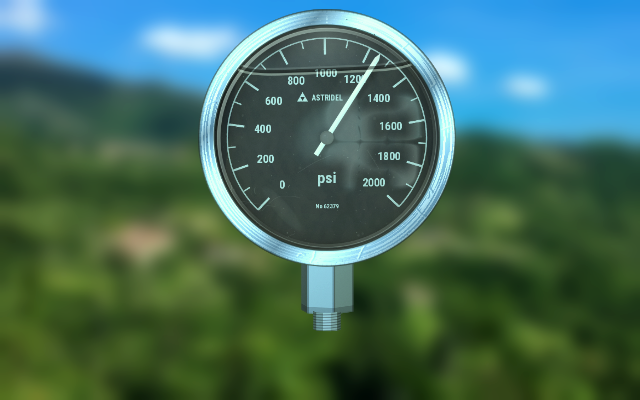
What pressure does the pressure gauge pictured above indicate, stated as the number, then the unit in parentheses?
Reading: 1250 (psi)
